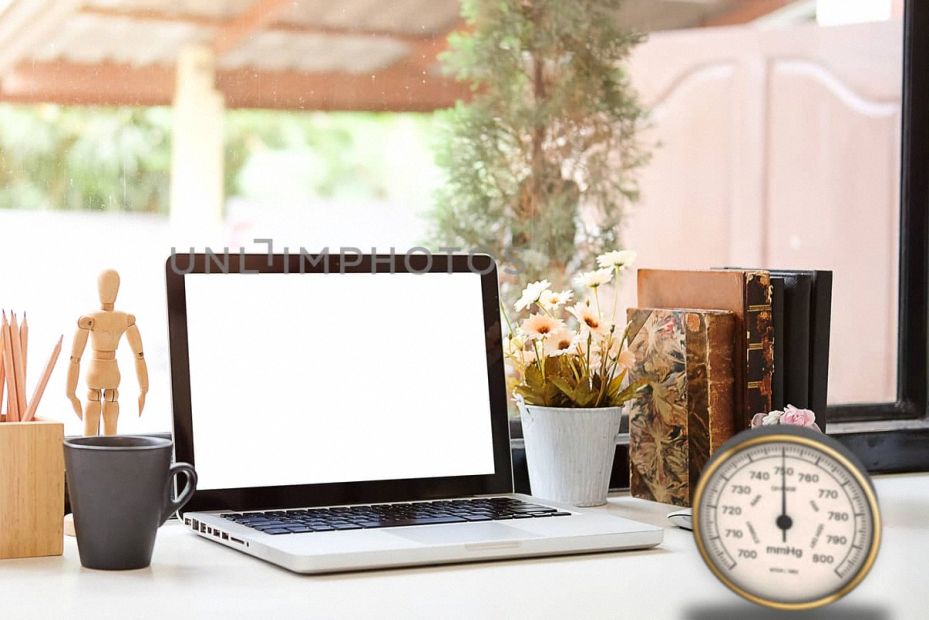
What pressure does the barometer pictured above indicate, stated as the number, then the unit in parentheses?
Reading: 750 (mmHg)
